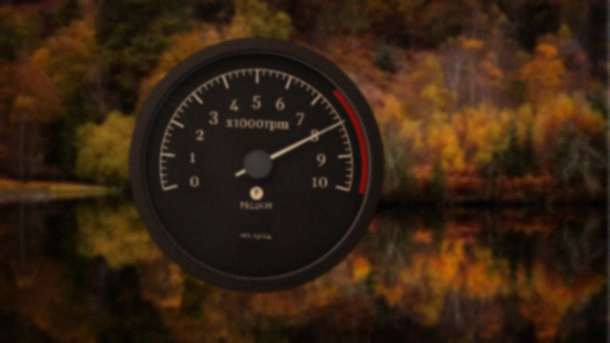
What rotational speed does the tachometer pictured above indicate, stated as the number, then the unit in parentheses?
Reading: 8000 (rpm)
